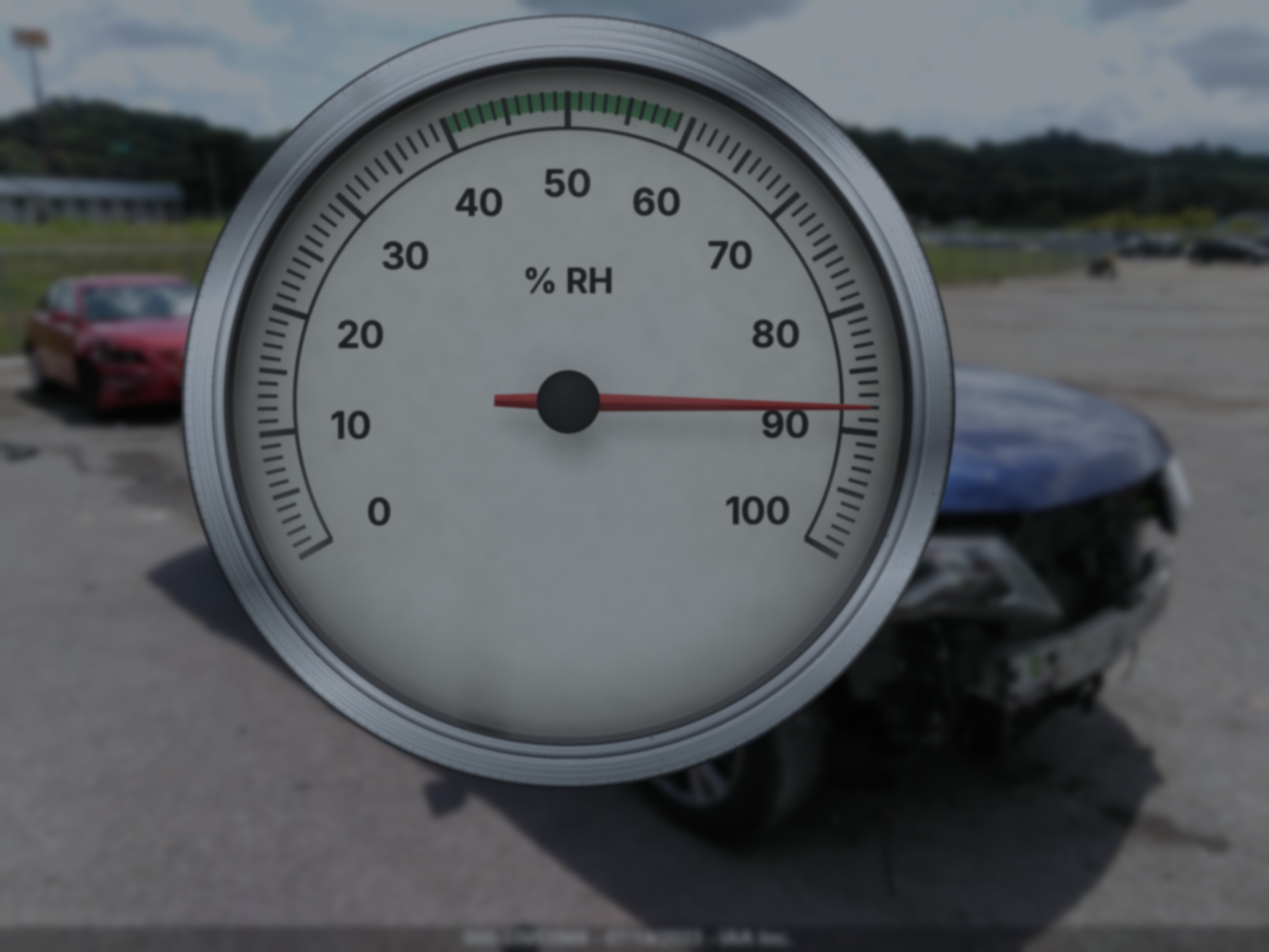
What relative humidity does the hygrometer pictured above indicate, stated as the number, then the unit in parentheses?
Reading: 88 (%)
